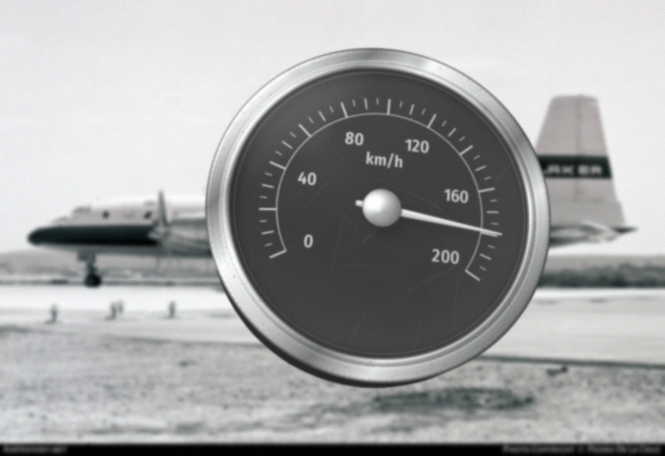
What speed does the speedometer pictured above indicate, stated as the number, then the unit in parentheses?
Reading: 180 (km/h)
